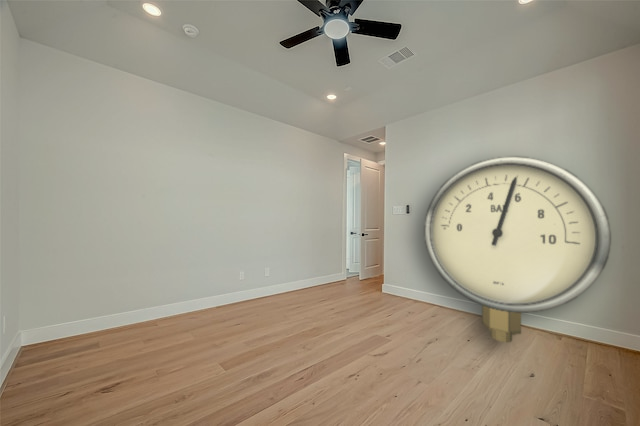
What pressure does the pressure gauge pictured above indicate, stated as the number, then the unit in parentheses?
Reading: 5.5 (bar)
